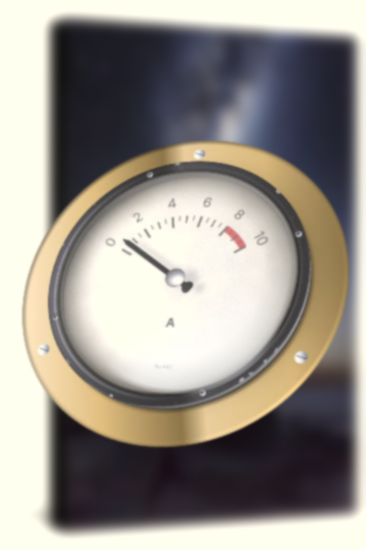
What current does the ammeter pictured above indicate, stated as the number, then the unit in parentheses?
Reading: 0.5 (A)
